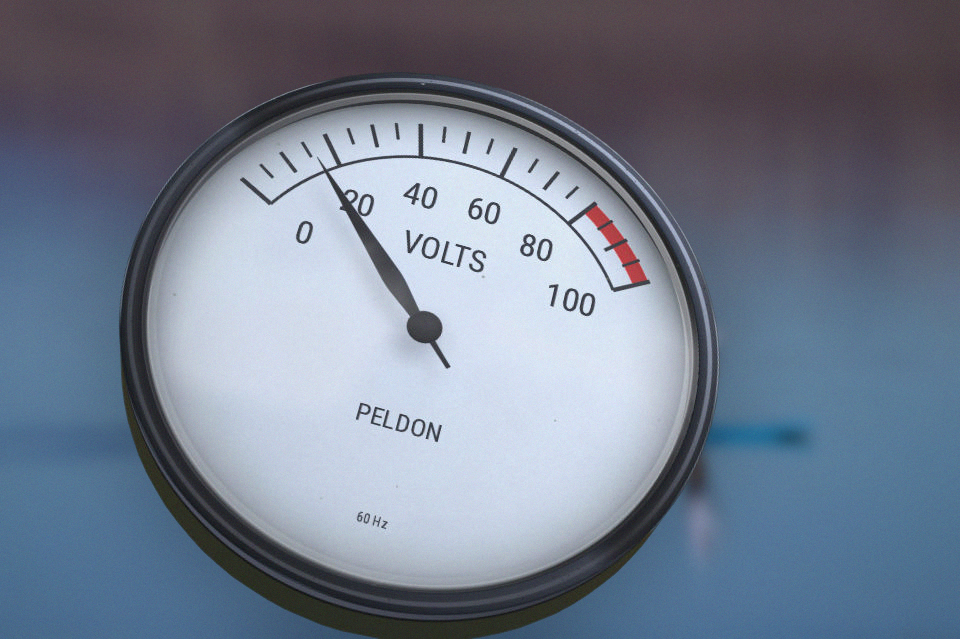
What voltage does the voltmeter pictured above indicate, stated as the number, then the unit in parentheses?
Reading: 15 (V)
